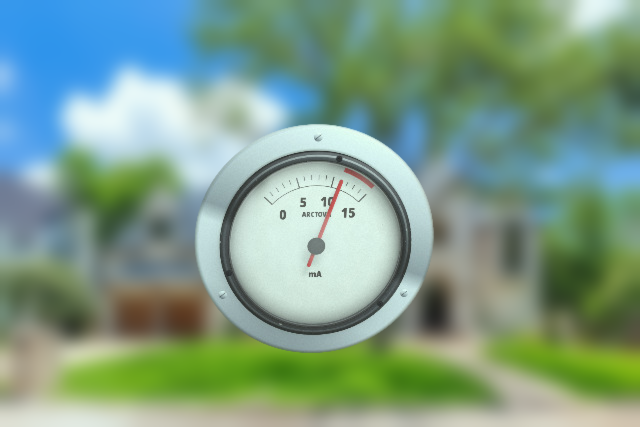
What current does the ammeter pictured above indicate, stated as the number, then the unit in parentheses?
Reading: 11 (mA)
